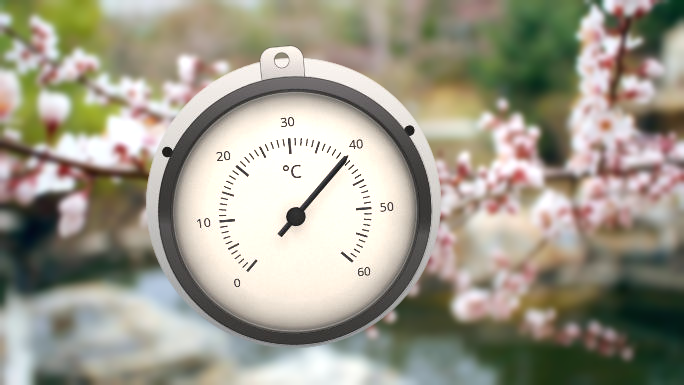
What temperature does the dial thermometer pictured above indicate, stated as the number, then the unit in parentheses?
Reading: 40 (°C)
